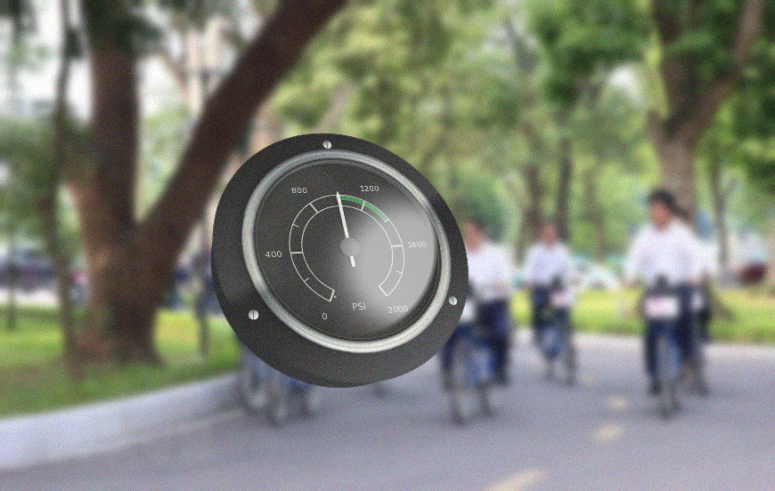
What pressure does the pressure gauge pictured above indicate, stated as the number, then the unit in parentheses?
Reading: 1000 (psi)
